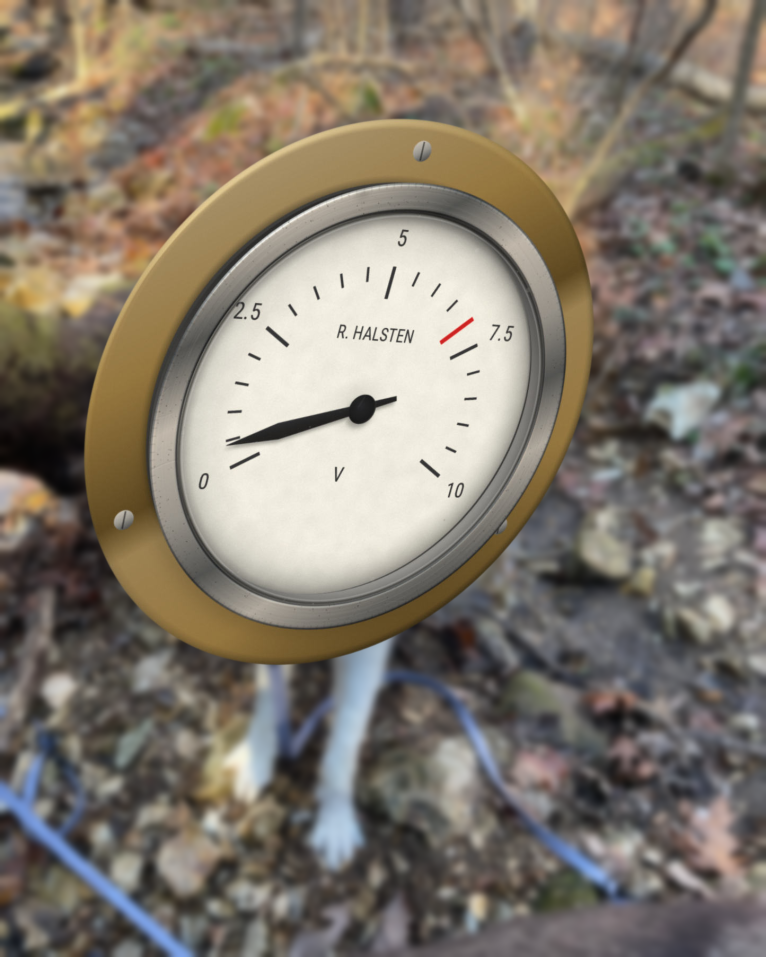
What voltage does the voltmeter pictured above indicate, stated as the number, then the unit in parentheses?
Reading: 0.5 (V)
